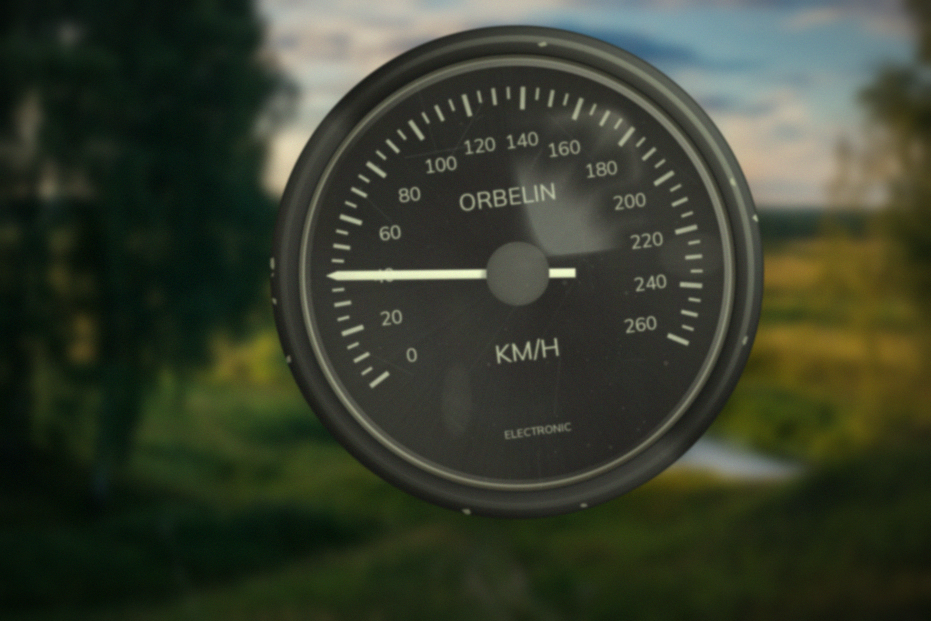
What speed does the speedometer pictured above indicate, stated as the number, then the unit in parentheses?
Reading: 40 (km/h)
